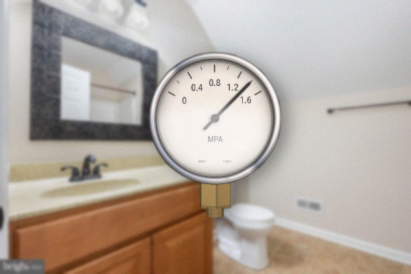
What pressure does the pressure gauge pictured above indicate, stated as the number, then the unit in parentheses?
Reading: 1.4 (MPa)
